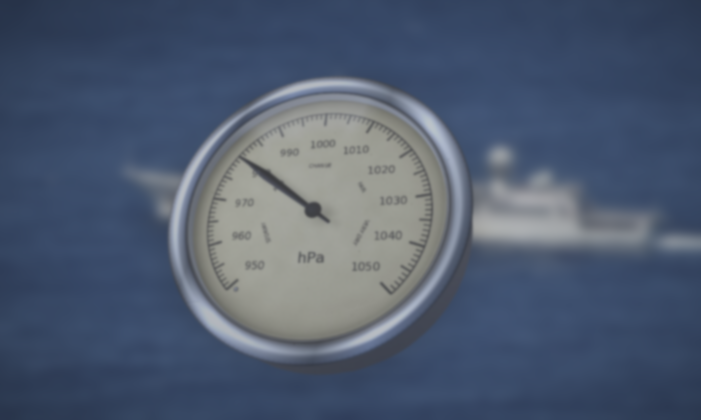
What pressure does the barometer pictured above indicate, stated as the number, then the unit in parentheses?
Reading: 980 (hPa)
